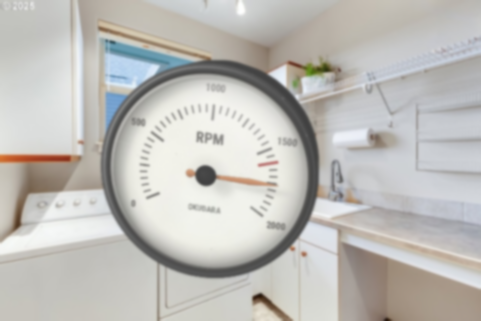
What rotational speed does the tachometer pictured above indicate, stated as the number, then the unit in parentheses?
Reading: 1750 (rpm)
